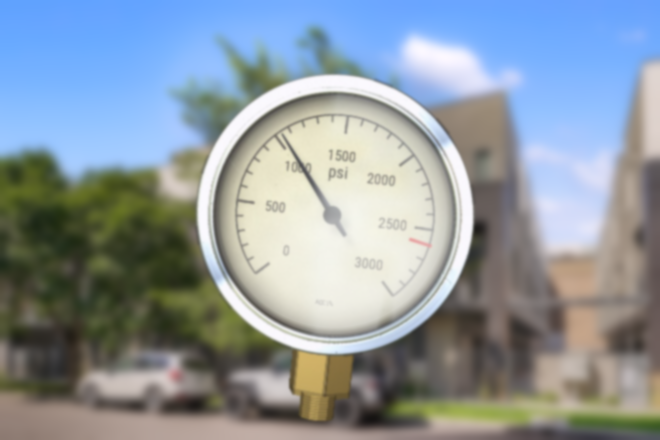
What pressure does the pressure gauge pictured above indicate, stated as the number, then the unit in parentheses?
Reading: 1050 (psi)
